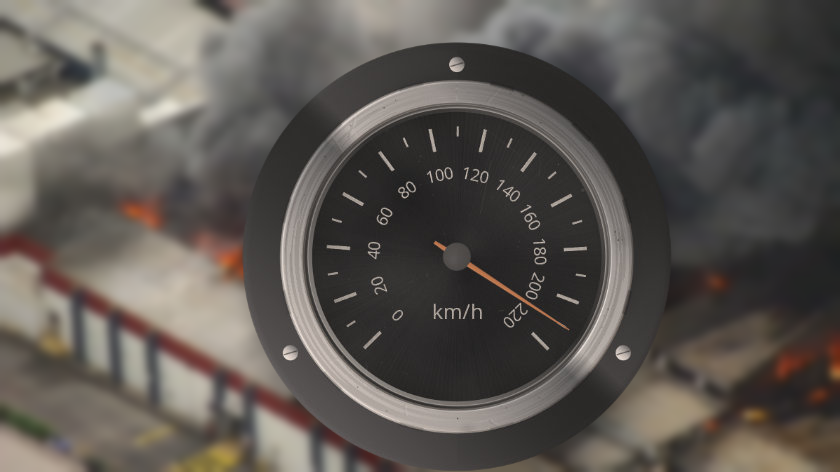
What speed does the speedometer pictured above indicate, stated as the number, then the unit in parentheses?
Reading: 210 (km/h)
